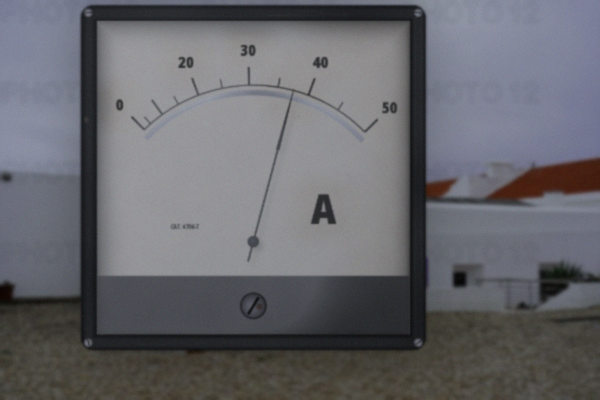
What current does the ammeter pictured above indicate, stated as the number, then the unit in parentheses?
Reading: 37.5 (A)
